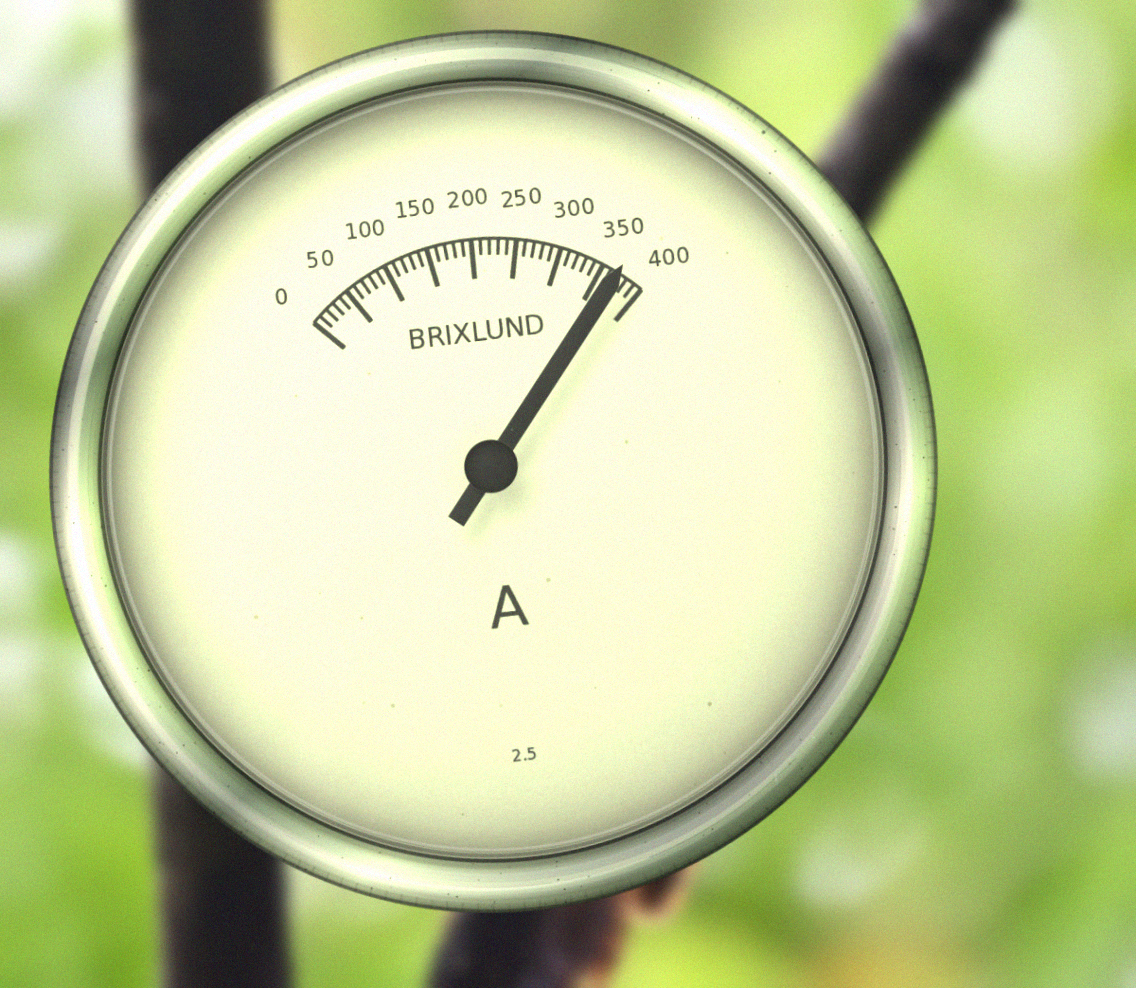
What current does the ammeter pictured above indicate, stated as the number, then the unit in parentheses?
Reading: 370 (A)
